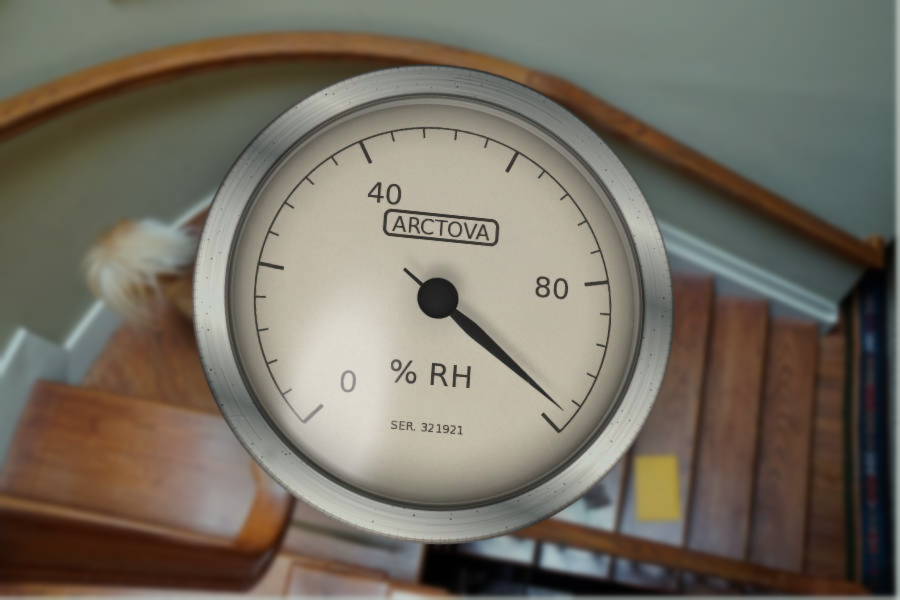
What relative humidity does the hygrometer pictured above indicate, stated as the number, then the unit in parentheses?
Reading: 98 (%)
